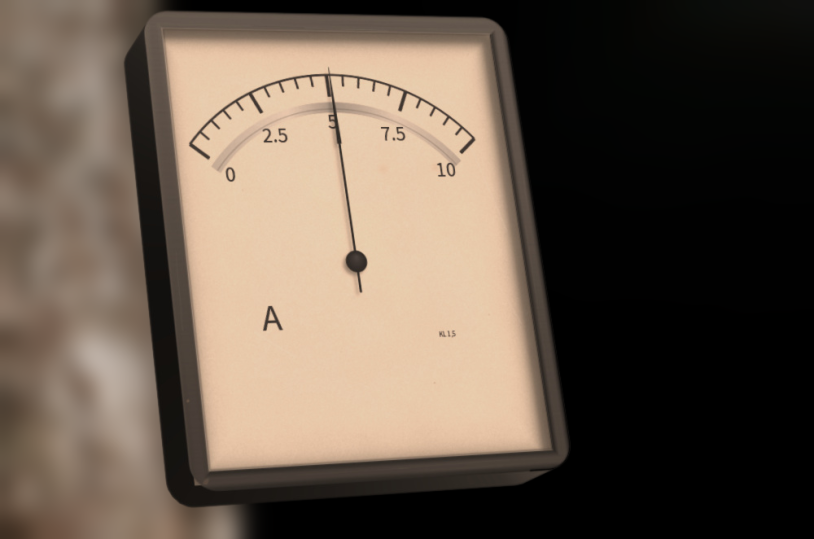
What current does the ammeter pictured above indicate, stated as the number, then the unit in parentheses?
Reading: 5 (A)
